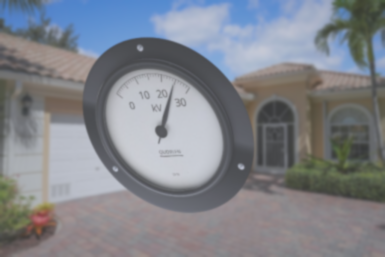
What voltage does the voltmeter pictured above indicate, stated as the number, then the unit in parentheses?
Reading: 25 (kV)
